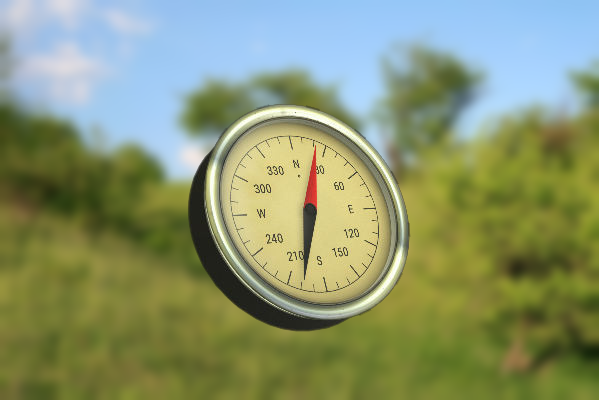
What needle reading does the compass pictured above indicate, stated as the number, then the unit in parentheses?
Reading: 20 (°)
